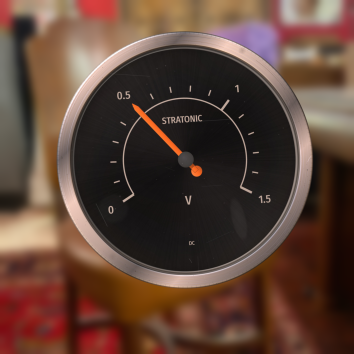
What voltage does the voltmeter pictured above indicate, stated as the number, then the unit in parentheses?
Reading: 0.5 (V)
